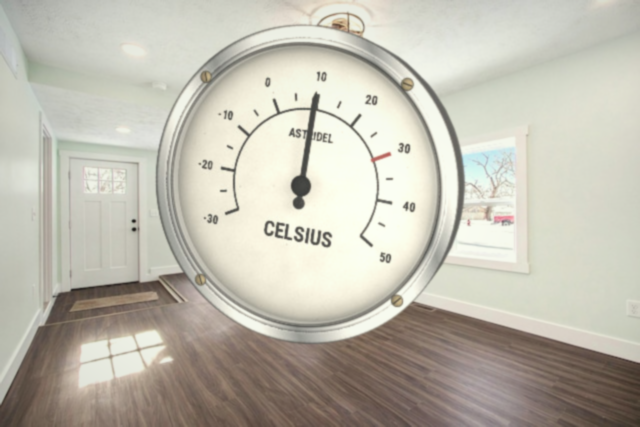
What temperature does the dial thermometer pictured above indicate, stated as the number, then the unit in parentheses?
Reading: 10 (°C)
